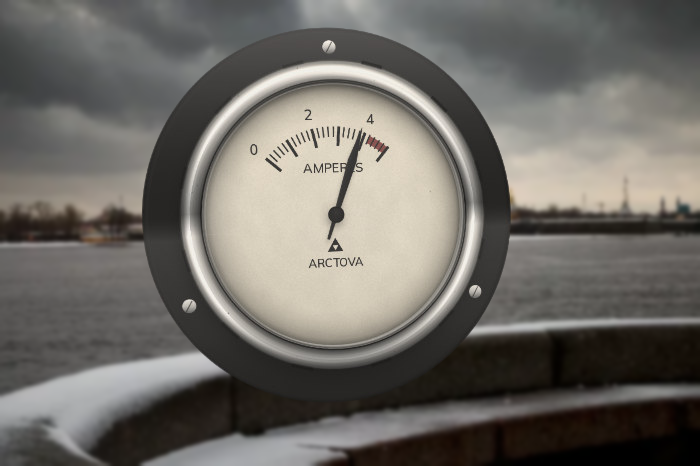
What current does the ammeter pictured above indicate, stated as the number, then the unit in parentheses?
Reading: 3.8 (A)
